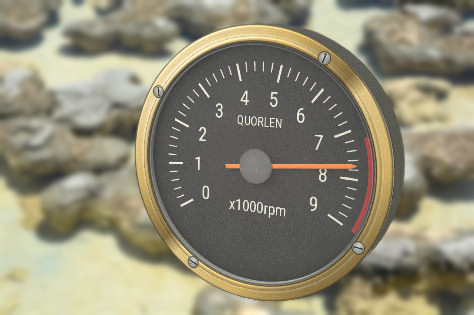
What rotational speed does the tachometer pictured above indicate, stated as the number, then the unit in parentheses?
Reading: 7700 (rpm)
